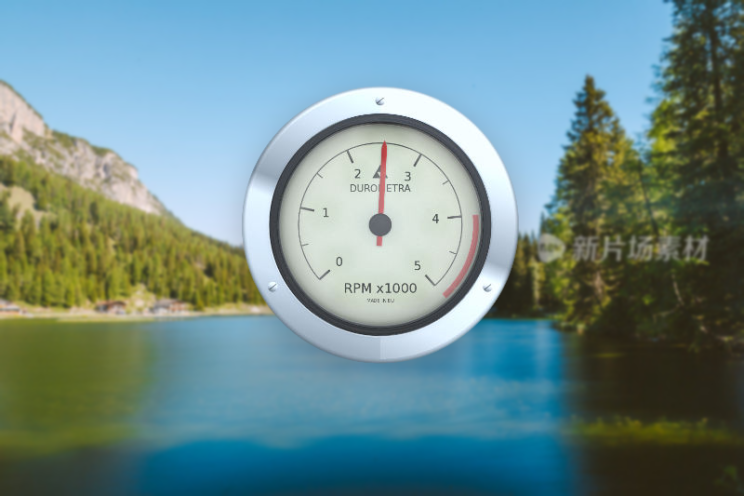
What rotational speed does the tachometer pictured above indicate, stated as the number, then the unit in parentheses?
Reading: 2500 (rpm)
